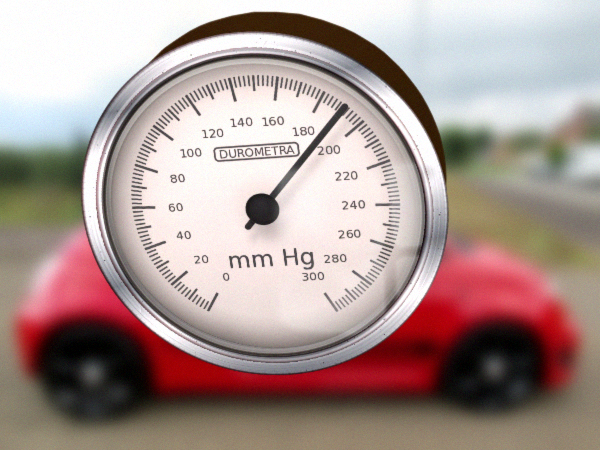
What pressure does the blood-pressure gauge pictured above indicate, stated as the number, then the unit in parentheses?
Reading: 190 (mmHg)
